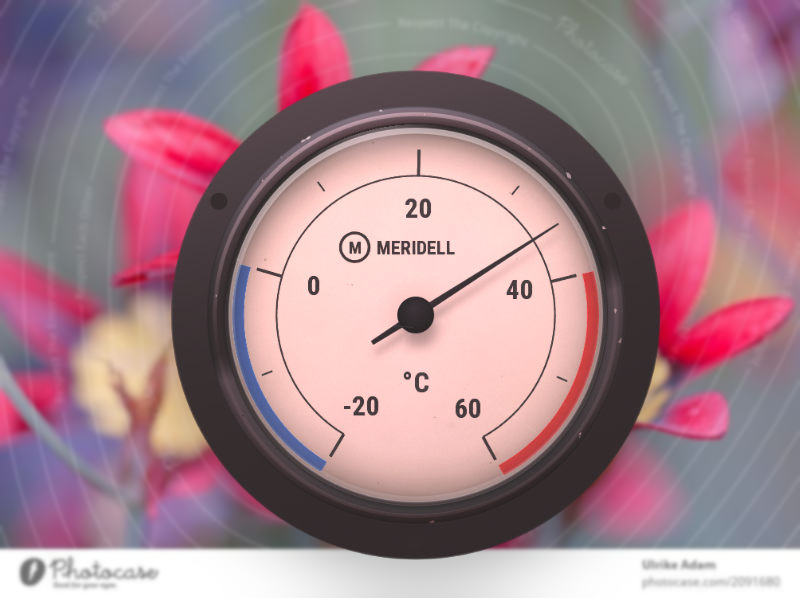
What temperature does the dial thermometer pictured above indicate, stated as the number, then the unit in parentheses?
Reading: 35 (°C)
